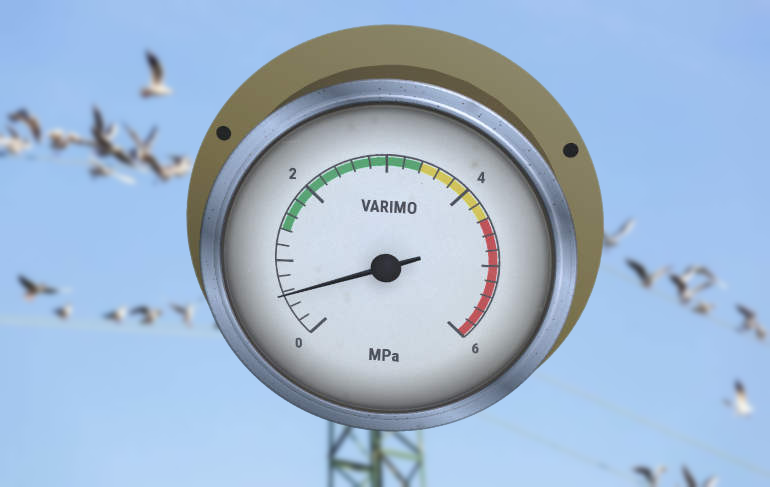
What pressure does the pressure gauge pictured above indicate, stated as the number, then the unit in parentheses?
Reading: 0.6 (MPa)
